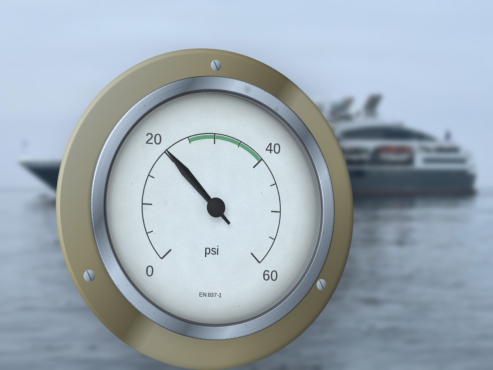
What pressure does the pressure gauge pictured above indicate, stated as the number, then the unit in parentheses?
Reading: 20 (psi)
